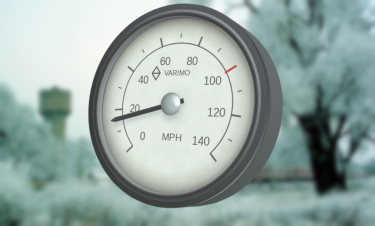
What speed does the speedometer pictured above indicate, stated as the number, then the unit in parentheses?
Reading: 15 (mph)
